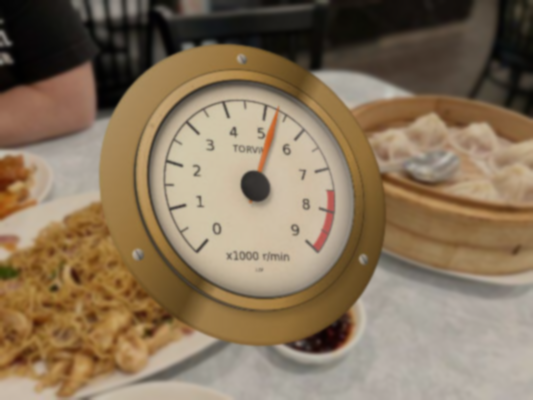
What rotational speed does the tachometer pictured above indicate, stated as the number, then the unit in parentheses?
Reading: 5250 (rpm)
